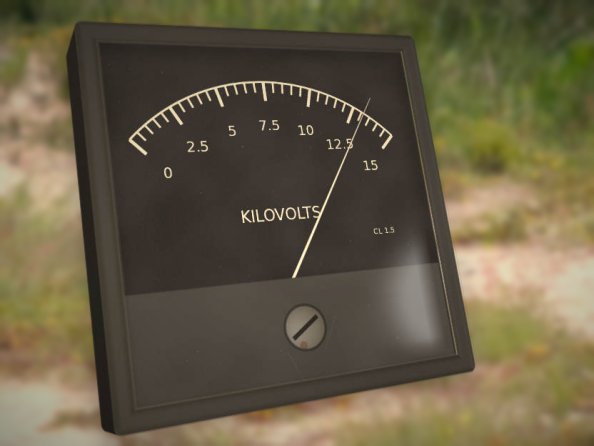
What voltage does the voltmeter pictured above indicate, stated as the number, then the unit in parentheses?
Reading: 13 (kV)
